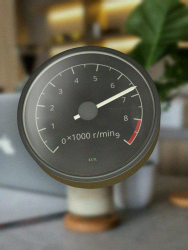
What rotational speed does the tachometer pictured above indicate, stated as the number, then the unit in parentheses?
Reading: 6750 (rpm)
